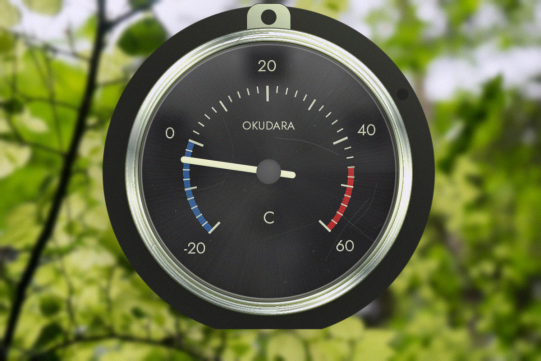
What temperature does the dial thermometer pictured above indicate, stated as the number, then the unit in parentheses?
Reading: -4 (°C)
